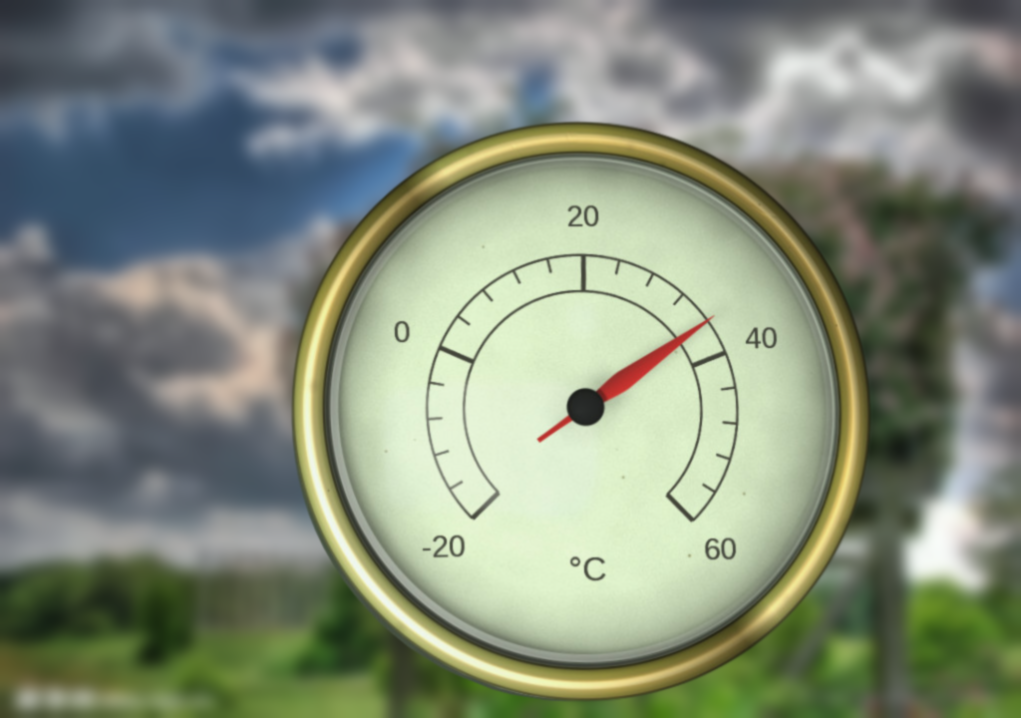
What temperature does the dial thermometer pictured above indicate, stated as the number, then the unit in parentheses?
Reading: 36 (°C)
